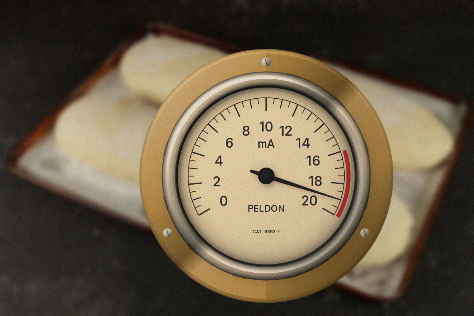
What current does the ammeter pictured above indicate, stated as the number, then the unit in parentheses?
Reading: 19 (mA)
